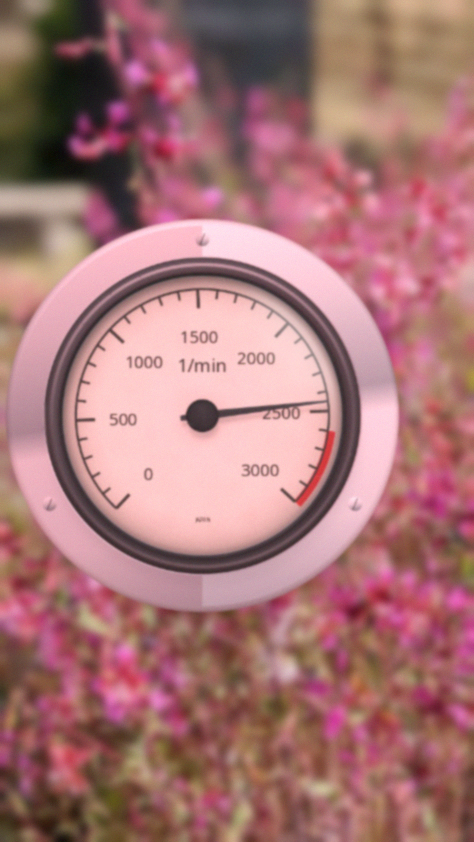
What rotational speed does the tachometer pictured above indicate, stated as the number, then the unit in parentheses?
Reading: 2450 (rpm)
